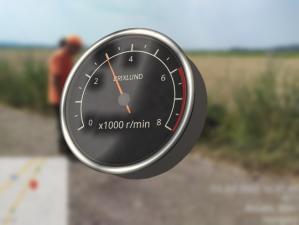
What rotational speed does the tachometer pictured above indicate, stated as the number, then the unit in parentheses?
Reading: 3000 (rpm)
